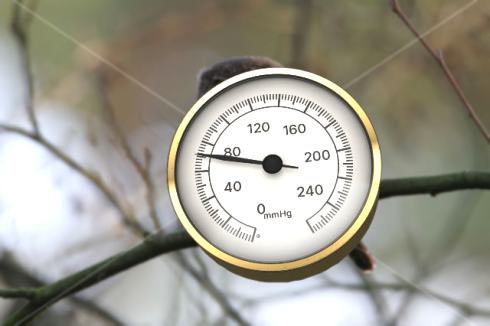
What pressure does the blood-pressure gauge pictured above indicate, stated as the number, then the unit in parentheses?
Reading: 70 (mmHg)
